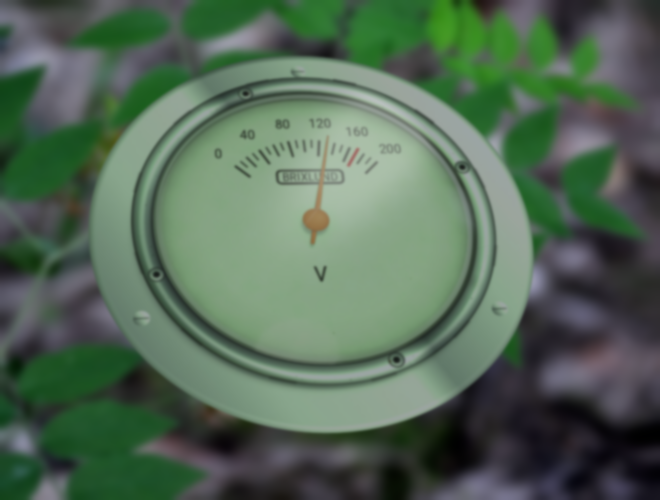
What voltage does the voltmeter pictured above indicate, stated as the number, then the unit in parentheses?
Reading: 130 (V)
